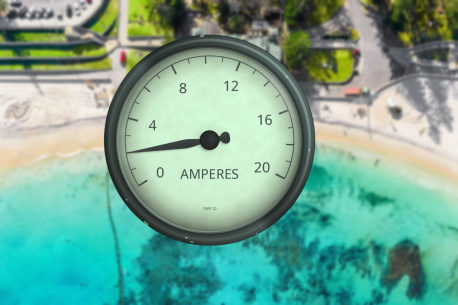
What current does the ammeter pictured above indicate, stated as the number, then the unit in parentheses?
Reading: 2 (A)
